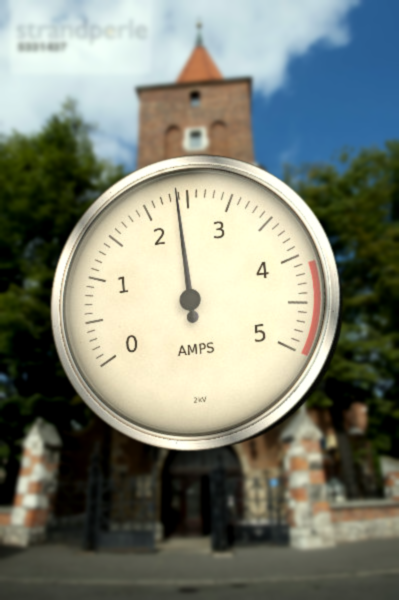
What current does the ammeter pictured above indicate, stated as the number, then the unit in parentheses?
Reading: 2.4 (A)
